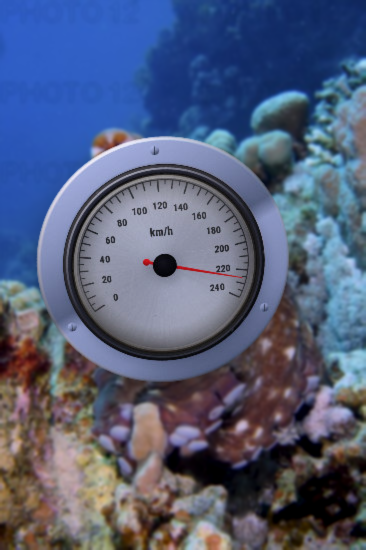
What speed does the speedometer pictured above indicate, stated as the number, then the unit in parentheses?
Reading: 225 (km/h)
